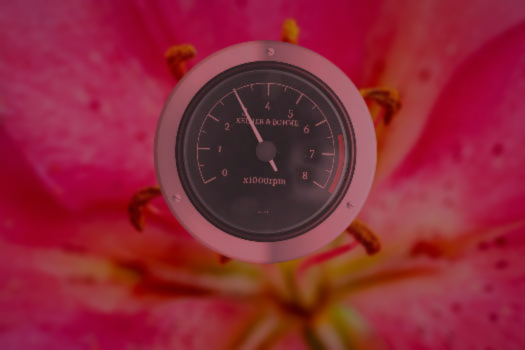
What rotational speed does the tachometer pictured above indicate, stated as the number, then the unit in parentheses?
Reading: 3000 (rpm)
